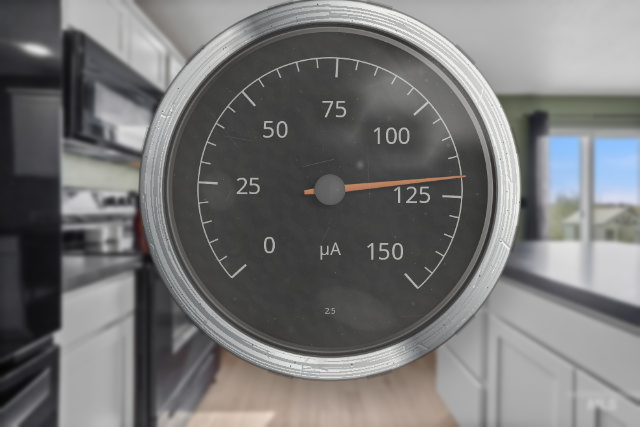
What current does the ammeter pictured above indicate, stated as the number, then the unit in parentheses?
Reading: 120 (µA)
